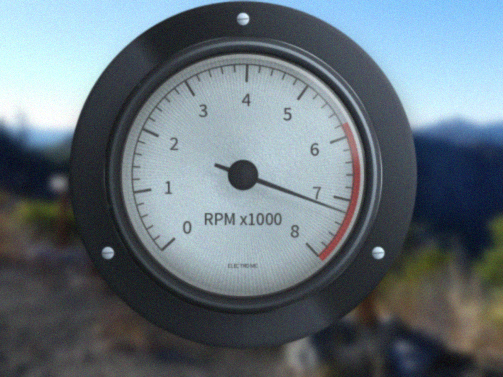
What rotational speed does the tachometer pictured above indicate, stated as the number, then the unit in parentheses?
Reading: 7200 (rpm)
